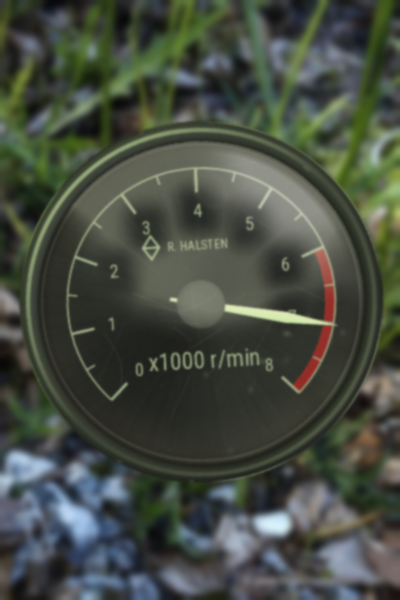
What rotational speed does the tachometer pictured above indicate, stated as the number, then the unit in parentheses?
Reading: 7000 (rpm)
